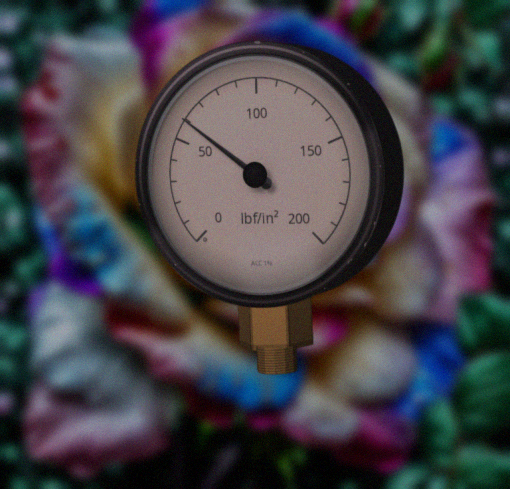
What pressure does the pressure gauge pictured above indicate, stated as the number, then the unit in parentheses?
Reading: 60 (psi)
